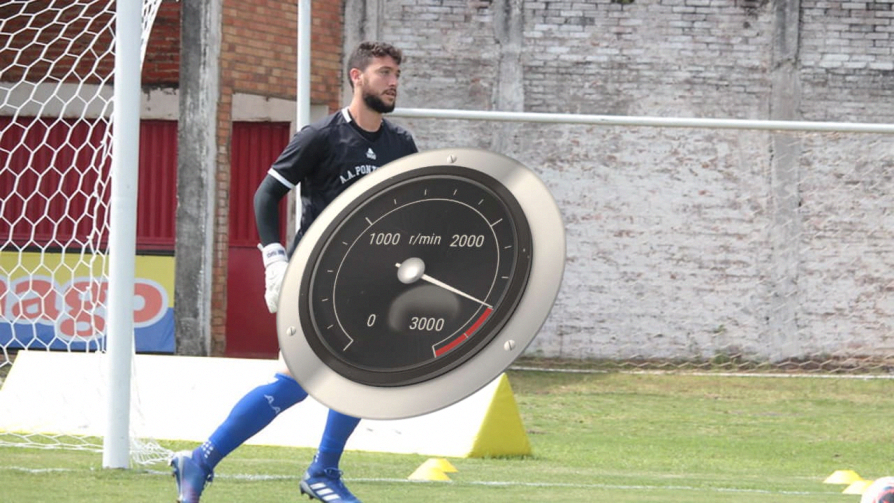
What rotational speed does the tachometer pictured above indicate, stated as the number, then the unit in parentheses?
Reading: 2600 (rpm)
